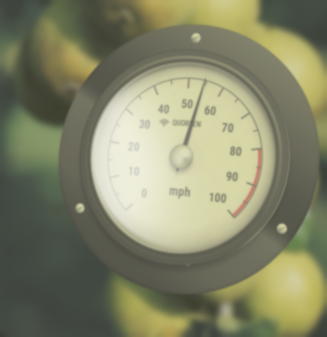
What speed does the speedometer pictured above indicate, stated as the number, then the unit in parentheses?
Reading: 55 (mph)
